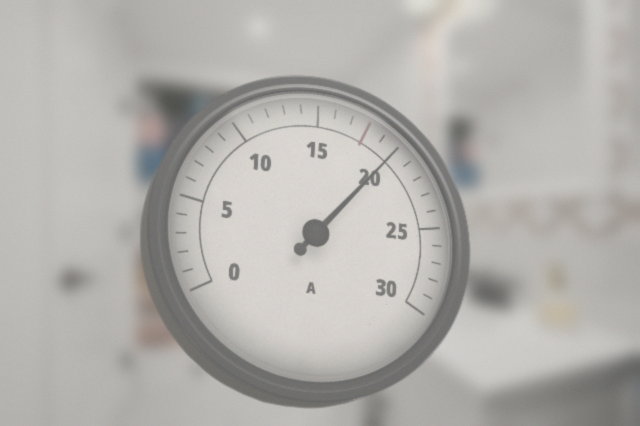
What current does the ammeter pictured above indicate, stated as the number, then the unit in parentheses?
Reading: 20 (A)
